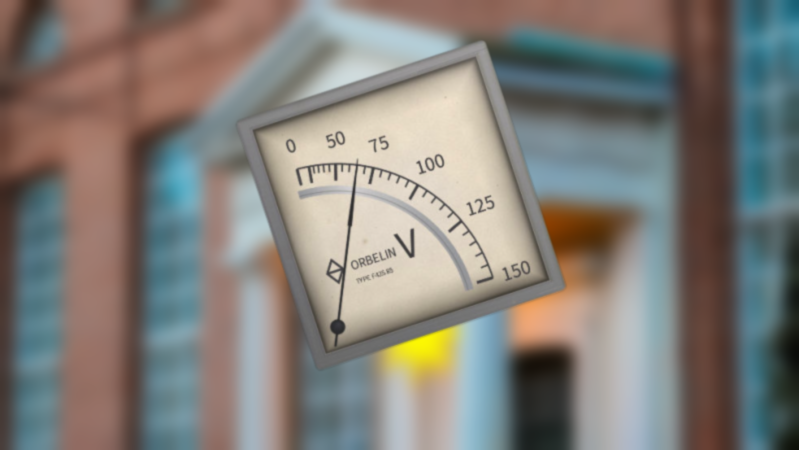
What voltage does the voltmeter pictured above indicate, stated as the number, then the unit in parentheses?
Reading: 65 (V)
